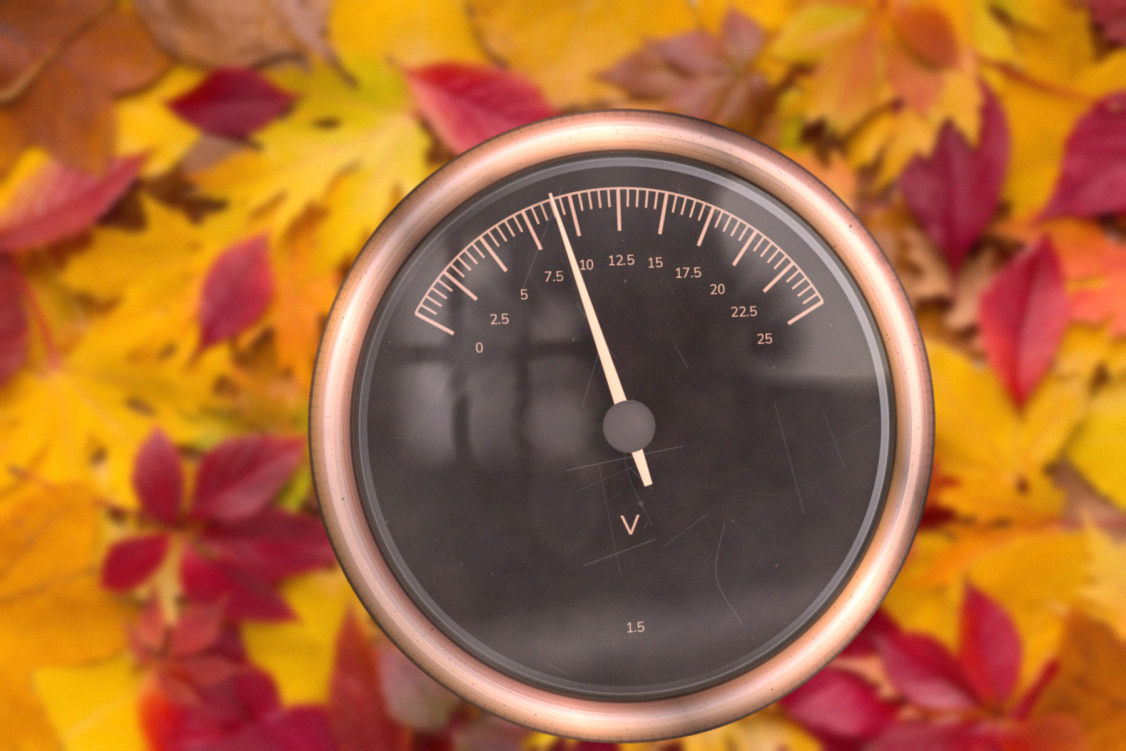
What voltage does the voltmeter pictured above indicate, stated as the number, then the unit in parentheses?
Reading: 9 (V)
